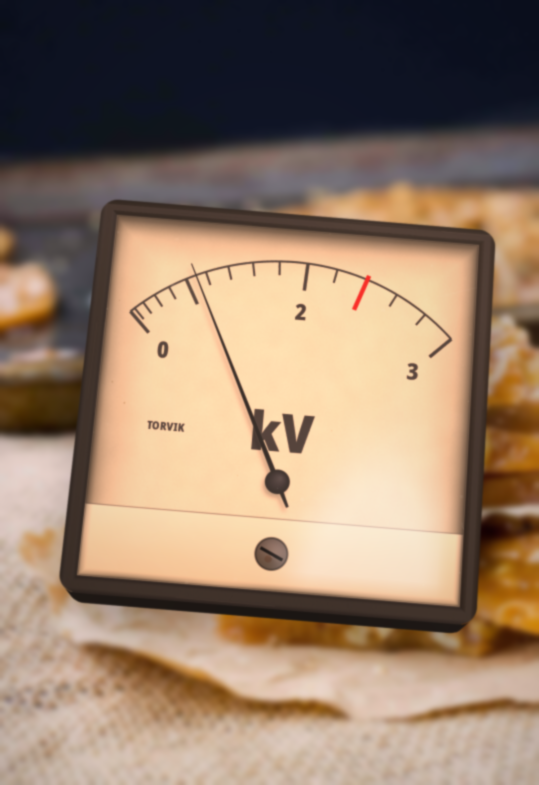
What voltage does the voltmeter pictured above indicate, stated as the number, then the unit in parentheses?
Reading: 1.1 (kV)
